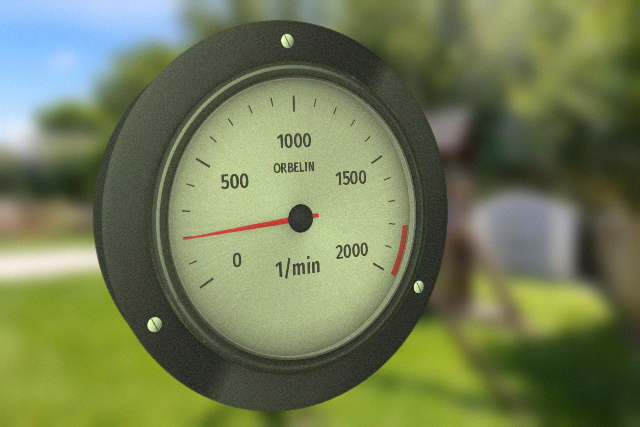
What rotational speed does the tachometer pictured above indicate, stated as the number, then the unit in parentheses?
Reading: 200 (rpm)
